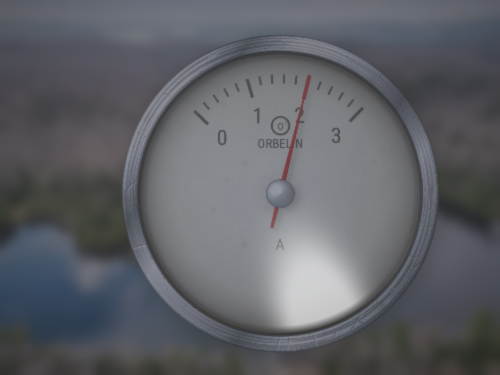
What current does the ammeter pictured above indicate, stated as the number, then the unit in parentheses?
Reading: 2 (A)
